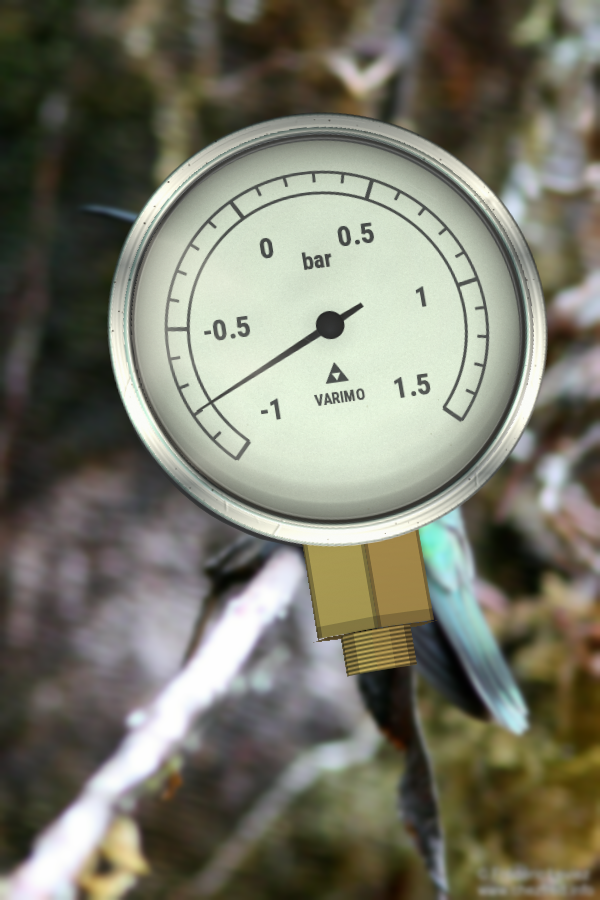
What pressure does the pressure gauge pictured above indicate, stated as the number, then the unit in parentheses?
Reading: -0.8 (bar)
